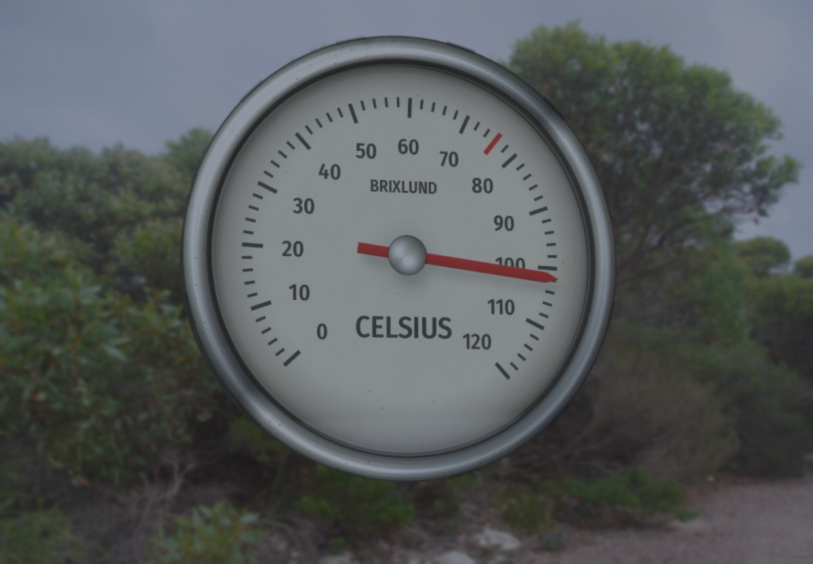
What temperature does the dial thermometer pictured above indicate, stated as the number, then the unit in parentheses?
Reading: 102 (°C)
